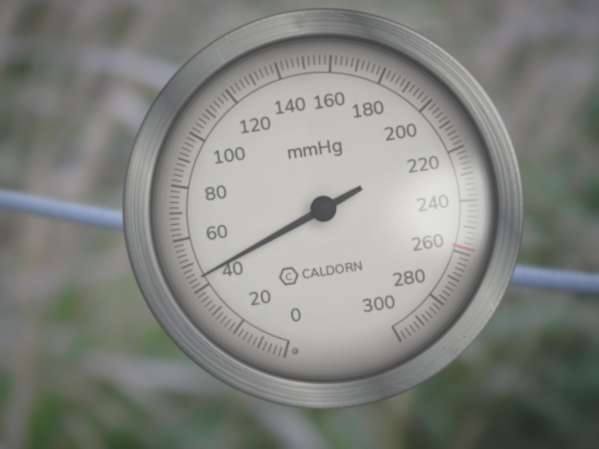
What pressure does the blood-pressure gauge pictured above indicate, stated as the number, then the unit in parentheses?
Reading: 44 (mmHg)
